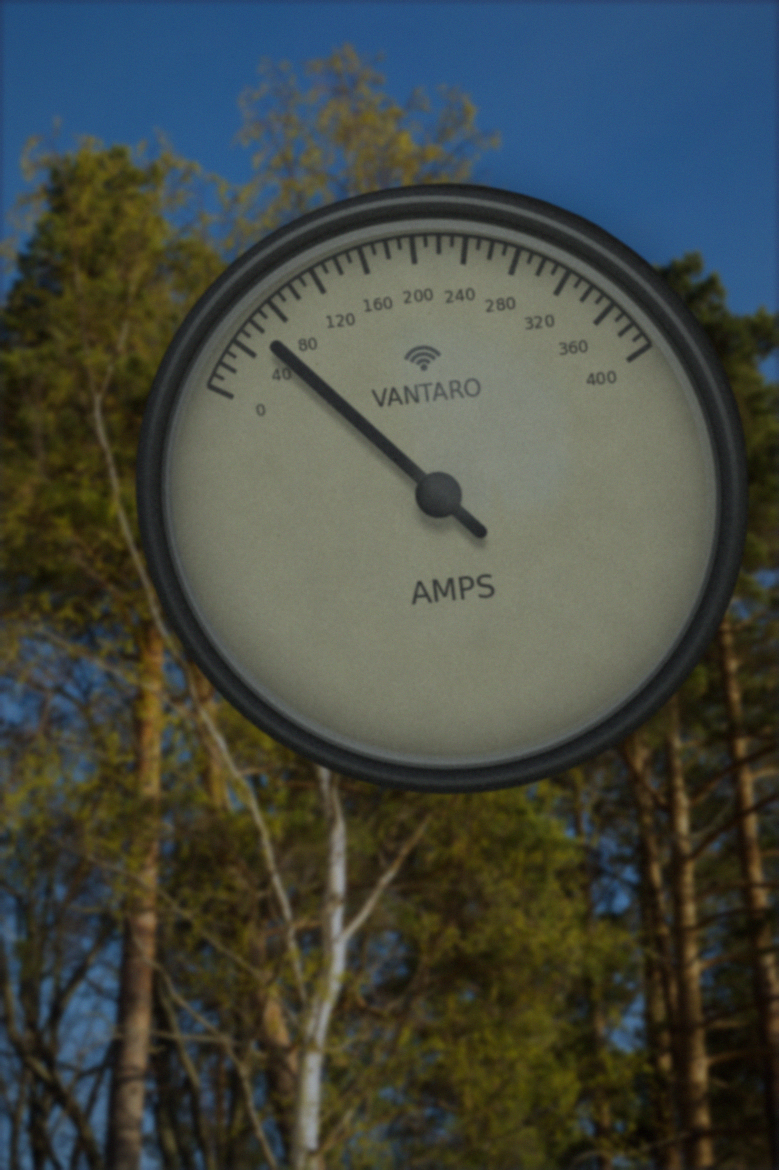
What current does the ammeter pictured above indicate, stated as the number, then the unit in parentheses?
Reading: 60 (A)
